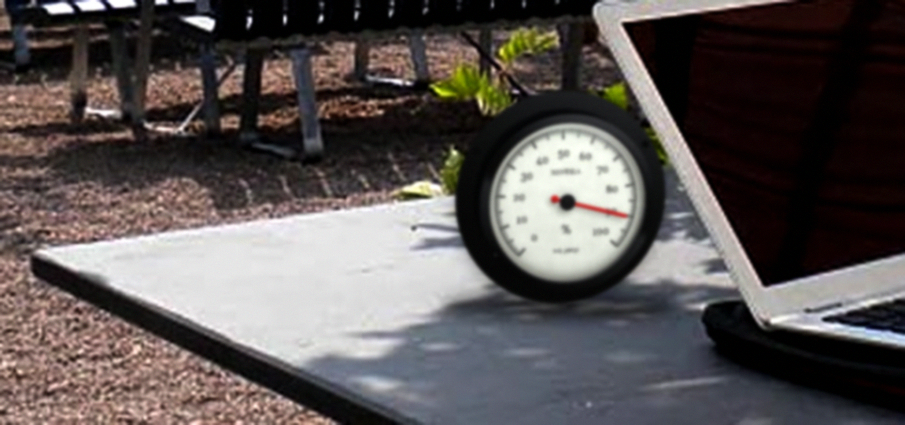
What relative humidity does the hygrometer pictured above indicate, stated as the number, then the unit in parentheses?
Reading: 90 (%)
